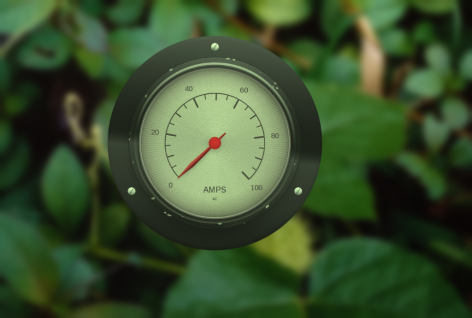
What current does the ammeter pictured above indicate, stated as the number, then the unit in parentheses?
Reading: 0 (A)
